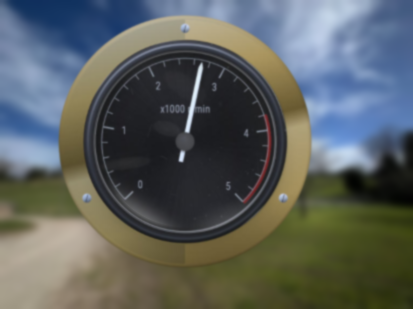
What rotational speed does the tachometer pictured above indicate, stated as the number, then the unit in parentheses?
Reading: 2700 (rpm)
